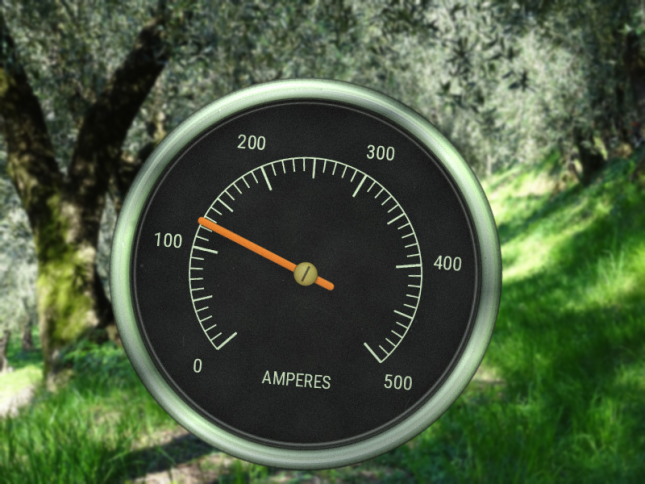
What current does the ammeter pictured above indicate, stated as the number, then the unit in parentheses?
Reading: 125 (A)
